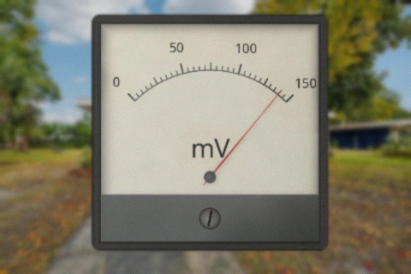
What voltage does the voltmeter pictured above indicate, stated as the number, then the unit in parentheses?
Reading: 140 (mV)
